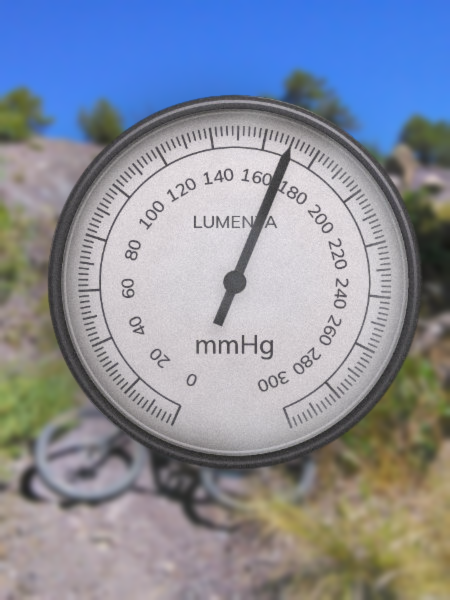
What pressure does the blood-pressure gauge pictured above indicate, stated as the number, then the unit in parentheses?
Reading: 170 (mmHg)
